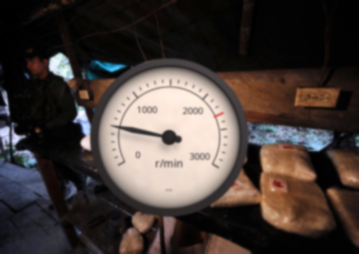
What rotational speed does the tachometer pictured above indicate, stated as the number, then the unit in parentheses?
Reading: 500 (rpm)
